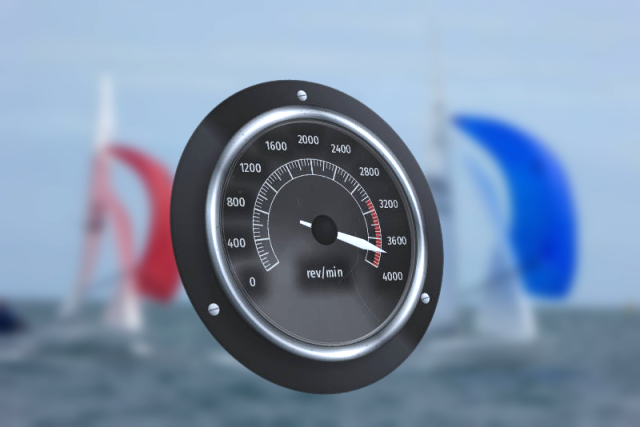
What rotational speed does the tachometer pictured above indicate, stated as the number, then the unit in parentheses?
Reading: 3800 (rpm)
